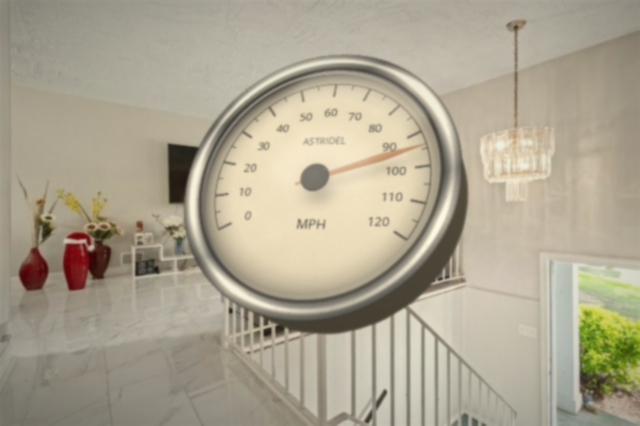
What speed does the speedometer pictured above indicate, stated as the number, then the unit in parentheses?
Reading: 95 (mph)
